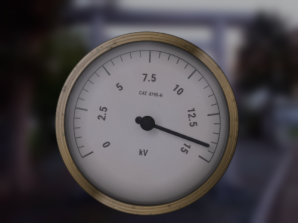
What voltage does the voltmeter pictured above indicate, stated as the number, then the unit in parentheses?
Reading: 14.25 (kV)
